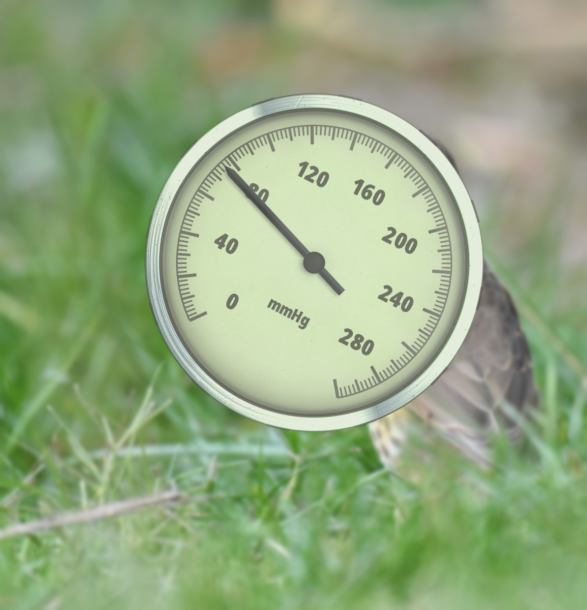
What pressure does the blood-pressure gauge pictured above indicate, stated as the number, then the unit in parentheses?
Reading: 76 (mmHg)
